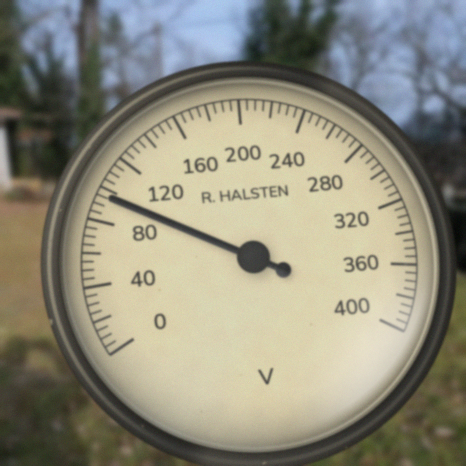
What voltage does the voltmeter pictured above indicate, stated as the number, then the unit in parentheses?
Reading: 95 (V)
